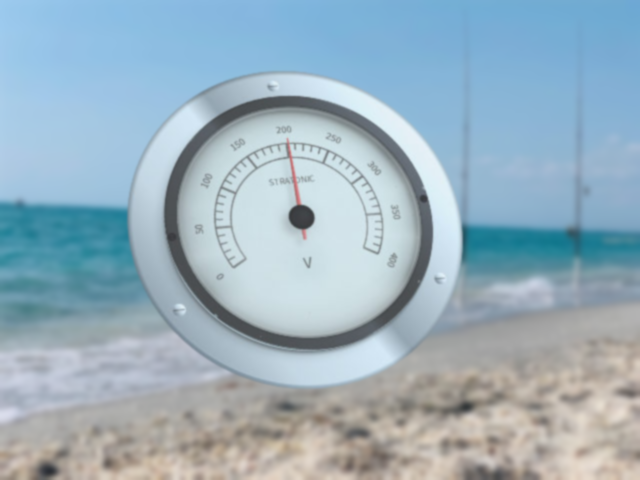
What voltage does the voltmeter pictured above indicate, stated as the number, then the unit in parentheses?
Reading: 200 (V)
